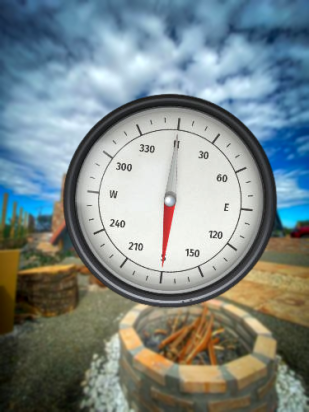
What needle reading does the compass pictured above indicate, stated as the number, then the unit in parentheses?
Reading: 180 (°)
